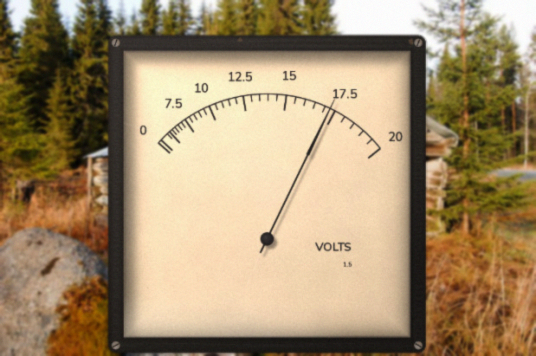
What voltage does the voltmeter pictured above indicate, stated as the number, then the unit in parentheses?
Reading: 17.25 (V)
